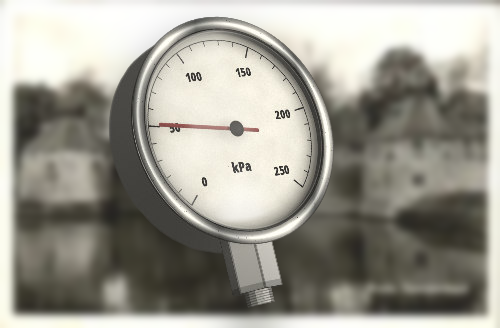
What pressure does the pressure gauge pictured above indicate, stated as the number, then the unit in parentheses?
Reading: 50 (kPa)
